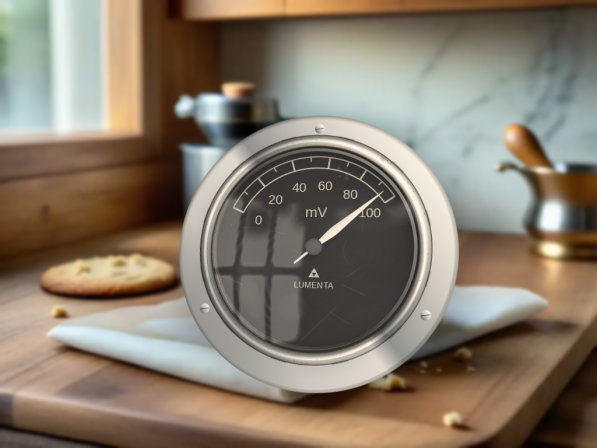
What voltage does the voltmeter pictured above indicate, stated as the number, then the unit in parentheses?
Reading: 95 (mV)
